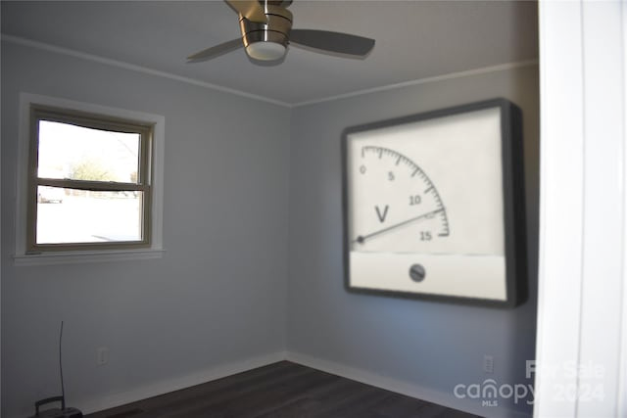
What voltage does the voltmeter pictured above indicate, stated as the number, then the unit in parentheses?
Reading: 12.5 (V)
